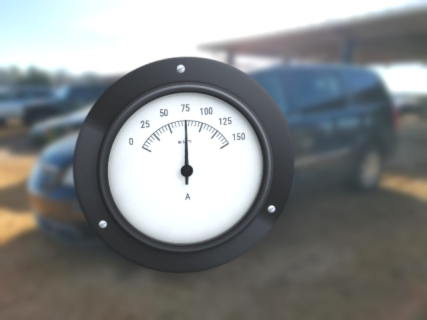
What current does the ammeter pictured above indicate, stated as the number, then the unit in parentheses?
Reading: 75 (A)
